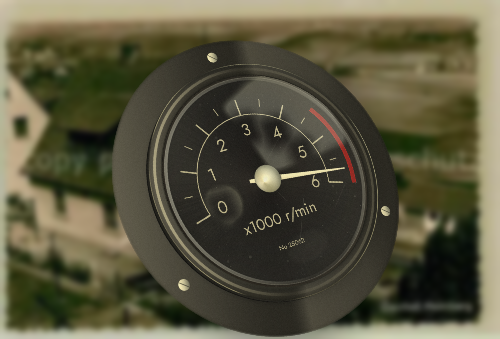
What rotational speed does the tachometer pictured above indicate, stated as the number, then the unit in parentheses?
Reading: 5750 (rpm)
